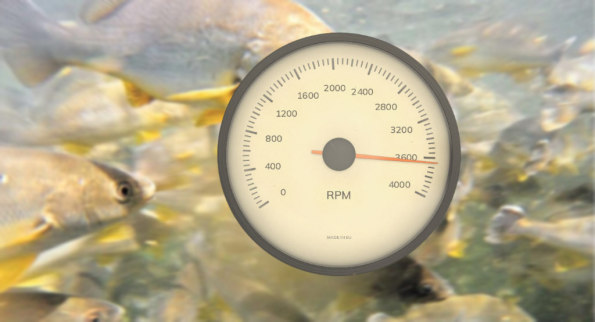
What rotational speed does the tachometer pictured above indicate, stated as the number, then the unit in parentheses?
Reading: 3650 (rpm)
